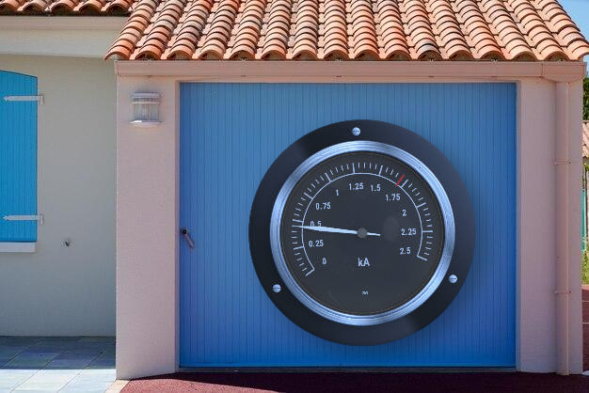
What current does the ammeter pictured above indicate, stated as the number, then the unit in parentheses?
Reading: 0.45 (kA)
